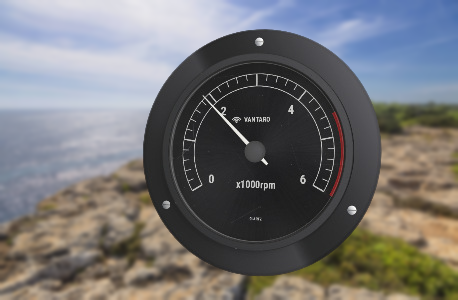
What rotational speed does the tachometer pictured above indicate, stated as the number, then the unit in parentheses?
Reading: 1900 (rpm)
